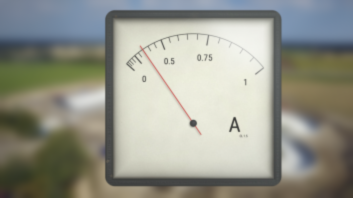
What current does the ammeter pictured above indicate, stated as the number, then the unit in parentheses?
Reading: 0.35 (A)
